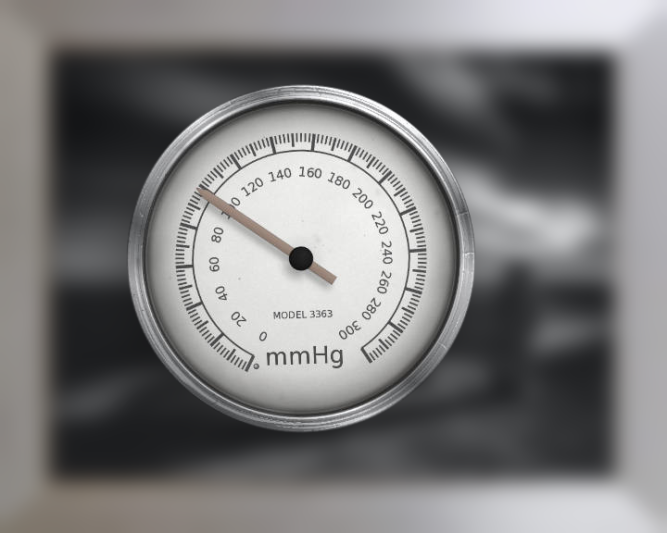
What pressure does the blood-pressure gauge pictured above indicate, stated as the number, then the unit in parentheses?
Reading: 98 (mmHg)
